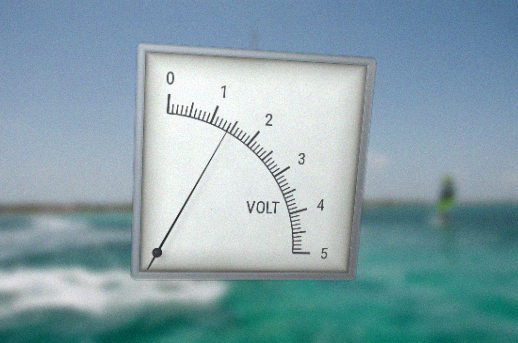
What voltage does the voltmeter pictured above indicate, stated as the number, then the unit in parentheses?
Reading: 1.4 (V)
